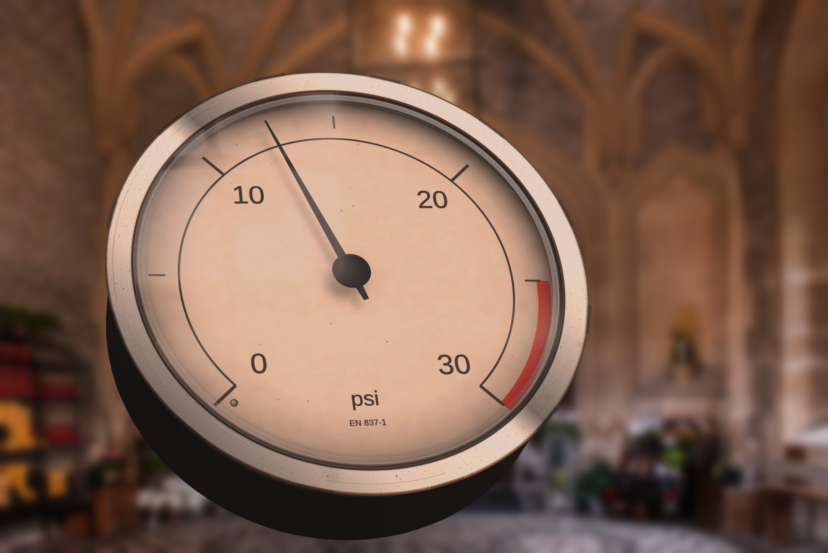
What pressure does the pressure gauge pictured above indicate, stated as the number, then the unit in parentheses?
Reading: 12.5 (psi)
